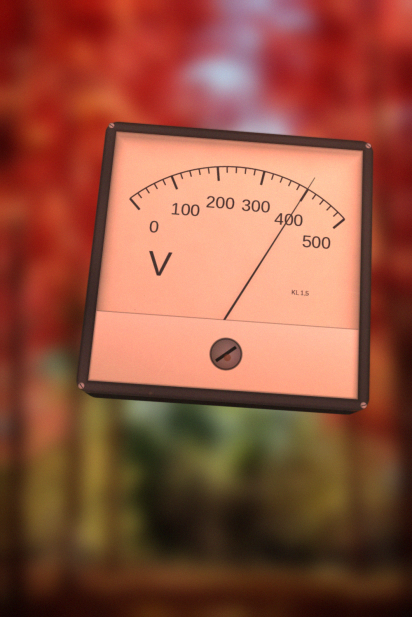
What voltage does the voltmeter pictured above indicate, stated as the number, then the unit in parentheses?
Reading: 400 (V)
